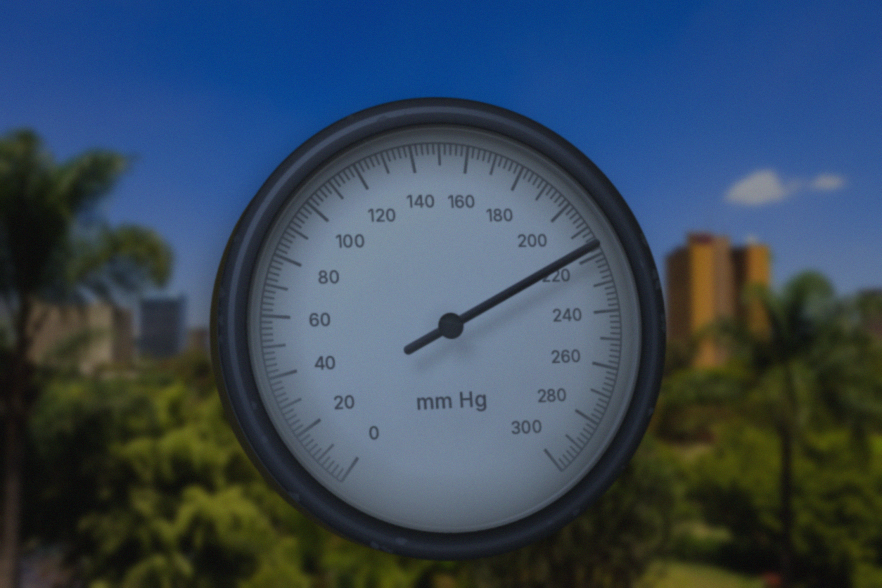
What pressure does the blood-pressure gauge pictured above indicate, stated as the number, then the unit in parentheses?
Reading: 216 (mmHg)
